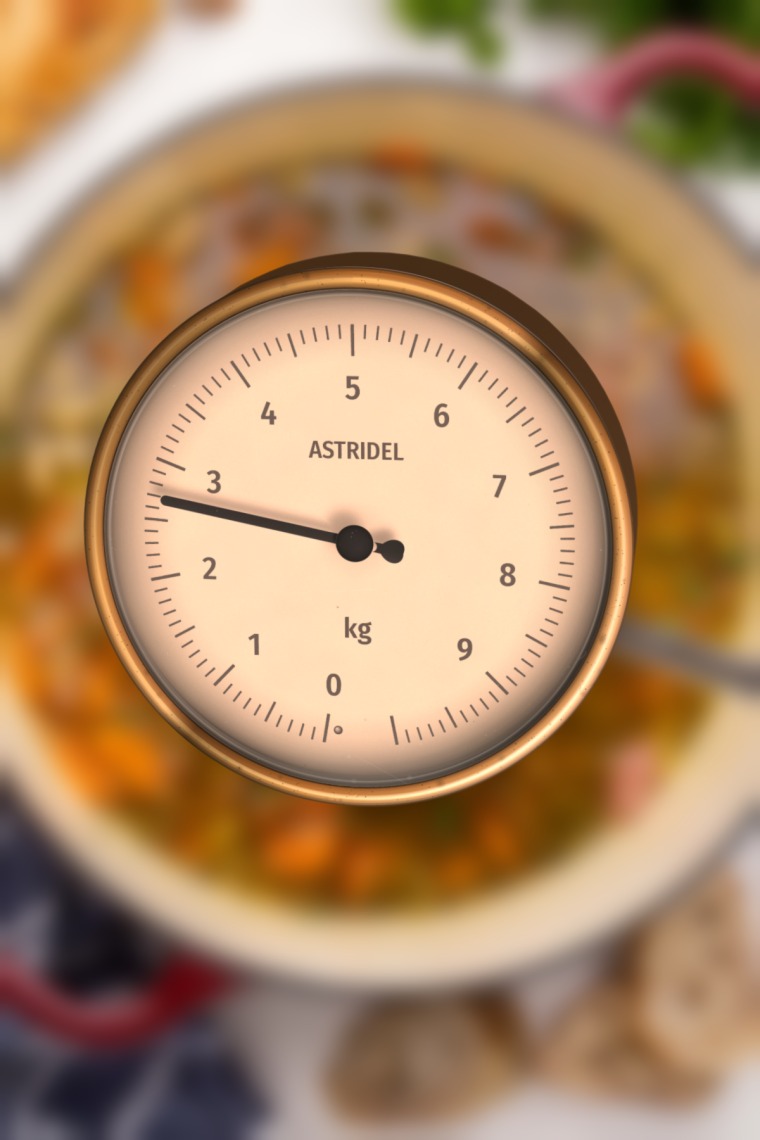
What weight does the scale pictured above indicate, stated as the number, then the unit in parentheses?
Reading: 2.7 (kg)
